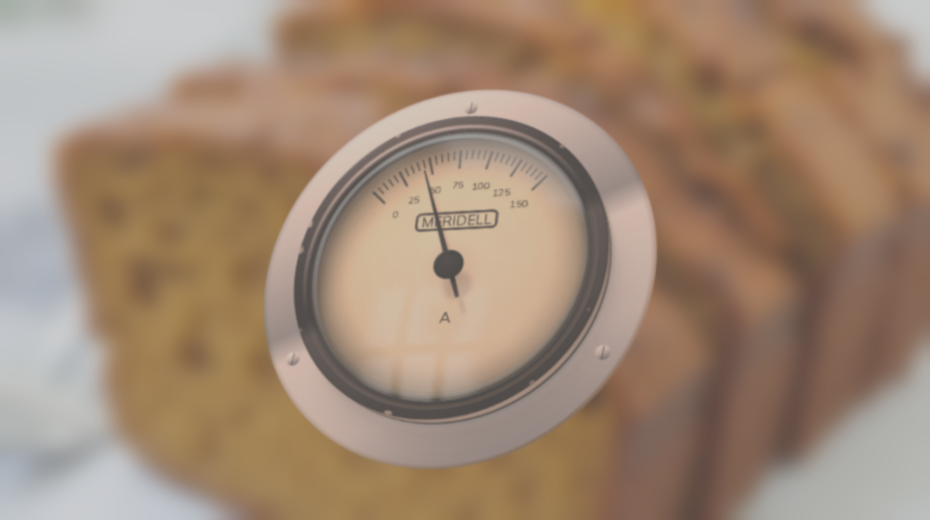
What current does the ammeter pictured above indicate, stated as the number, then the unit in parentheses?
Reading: 45 (A)
